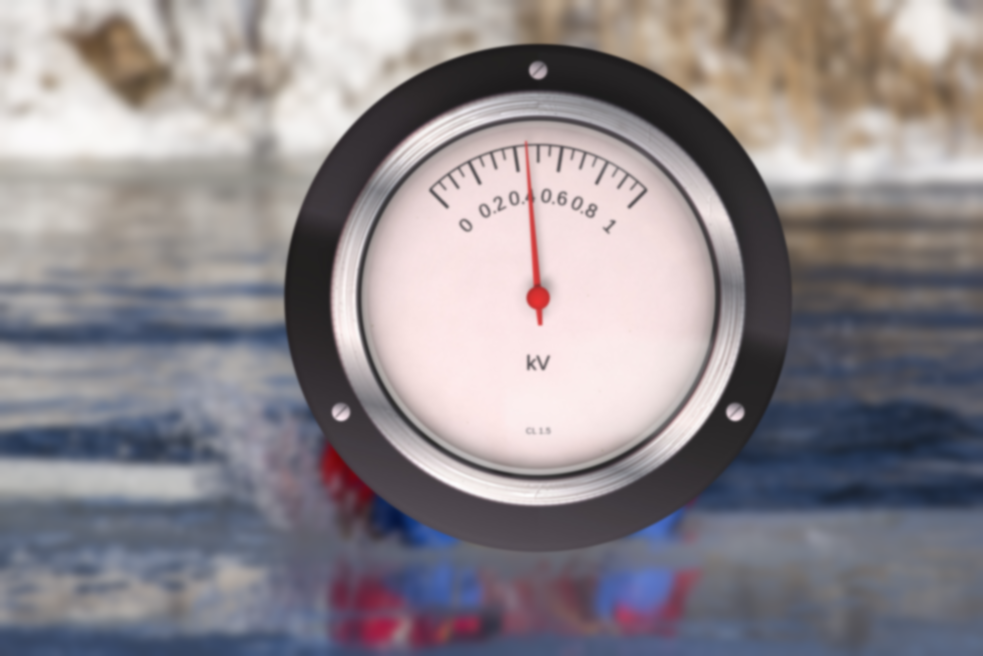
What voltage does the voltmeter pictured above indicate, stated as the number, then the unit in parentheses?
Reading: 0.45 (kV)
